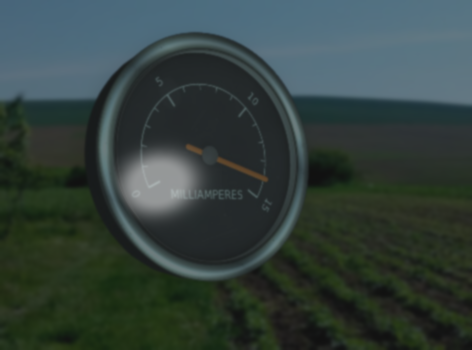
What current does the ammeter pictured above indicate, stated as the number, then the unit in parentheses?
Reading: 14 (mA)
